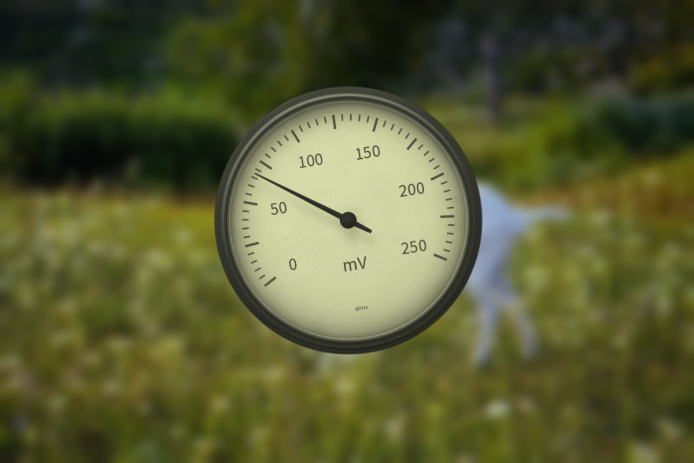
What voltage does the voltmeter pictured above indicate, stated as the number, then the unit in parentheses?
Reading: 67.5 (mV)
